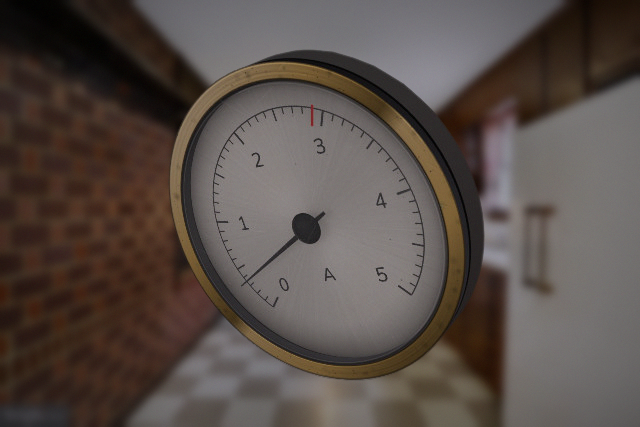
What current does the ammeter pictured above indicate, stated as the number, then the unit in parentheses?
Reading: 0.35 (A)
